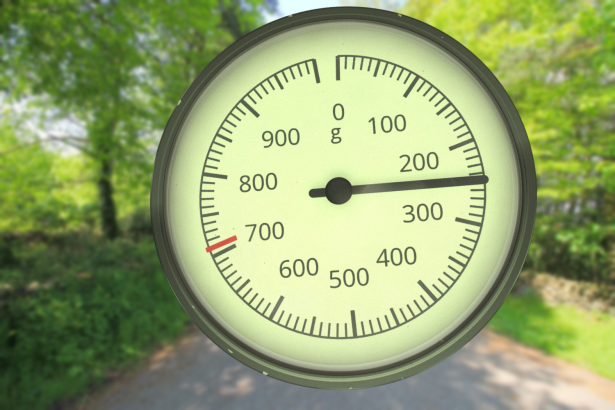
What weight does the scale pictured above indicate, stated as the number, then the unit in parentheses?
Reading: 250 (g)
